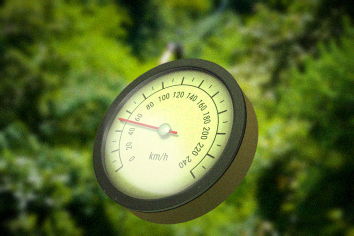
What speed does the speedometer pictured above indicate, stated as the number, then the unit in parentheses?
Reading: 50 (km/h)
